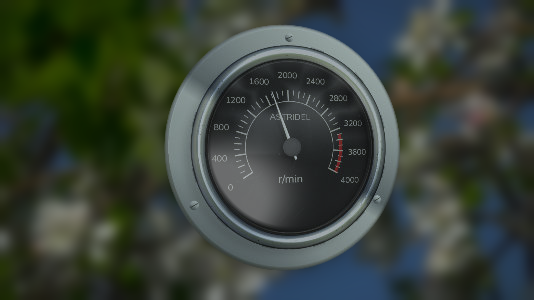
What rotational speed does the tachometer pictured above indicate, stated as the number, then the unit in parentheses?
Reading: 1700 (rpm)
